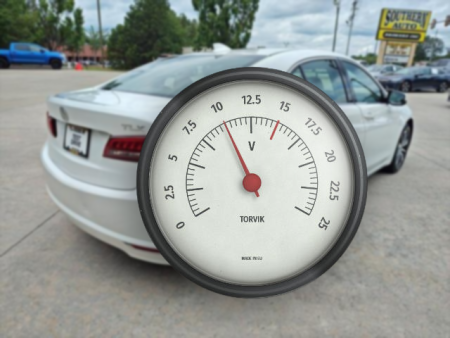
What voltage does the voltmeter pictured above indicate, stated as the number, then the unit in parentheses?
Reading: 10 (V)
